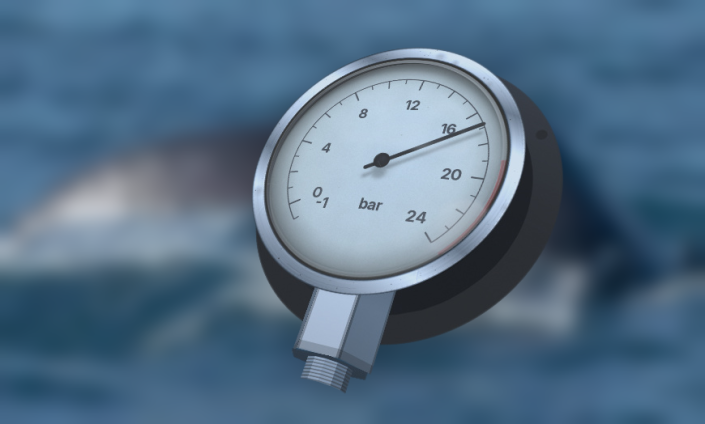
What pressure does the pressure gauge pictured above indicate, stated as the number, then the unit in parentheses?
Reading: 17 (bar)
